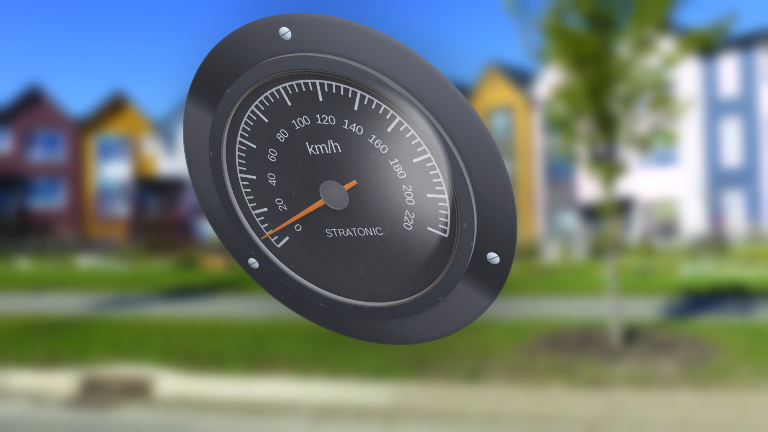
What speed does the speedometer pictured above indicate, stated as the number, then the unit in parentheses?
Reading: 8 (km/h)
